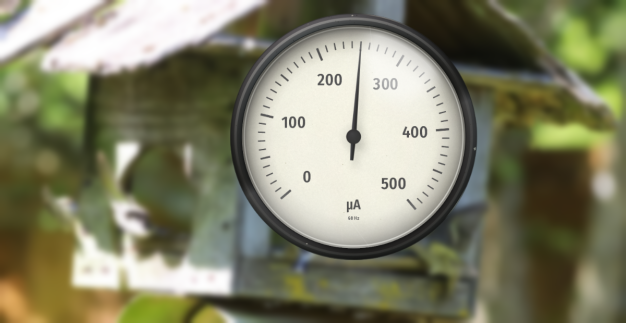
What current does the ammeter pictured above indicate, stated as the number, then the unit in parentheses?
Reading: 250 (µA)
